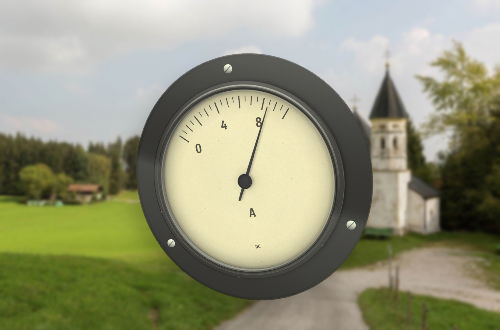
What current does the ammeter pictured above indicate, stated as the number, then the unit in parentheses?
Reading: 8.5 (A)
